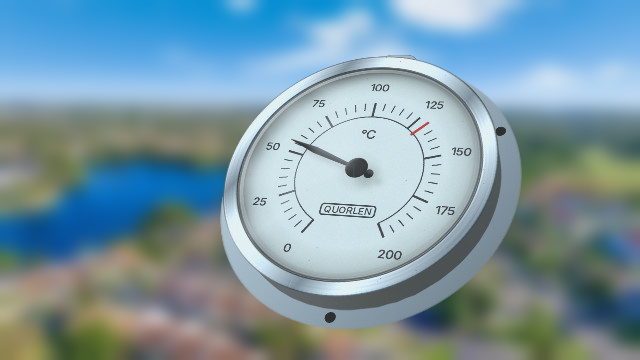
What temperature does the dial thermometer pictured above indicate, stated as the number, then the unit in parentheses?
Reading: 55 (°C)
